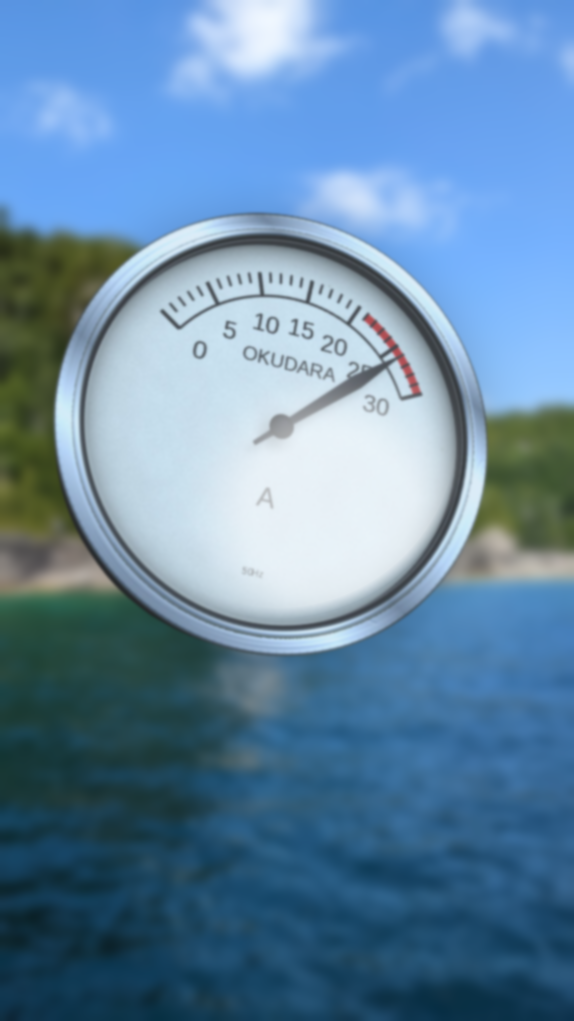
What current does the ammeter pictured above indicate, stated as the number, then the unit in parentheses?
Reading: 26 (A)
